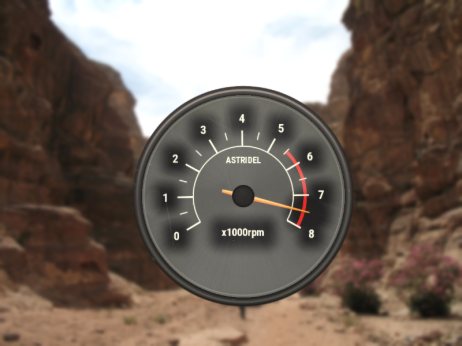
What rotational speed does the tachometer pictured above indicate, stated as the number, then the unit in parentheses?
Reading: 7500 (rpm)
